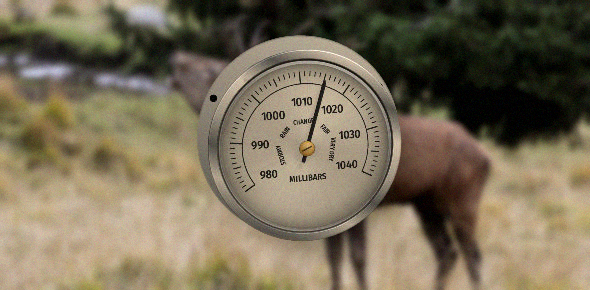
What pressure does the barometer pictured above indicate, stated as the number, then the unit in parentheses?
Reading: 1015 (mbar)
